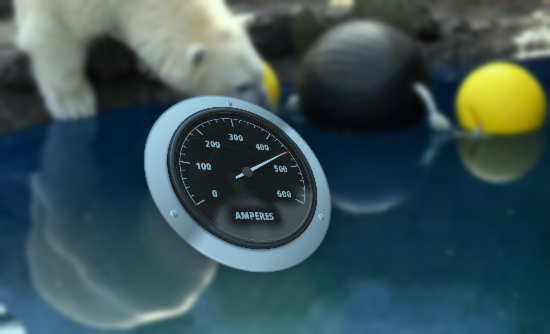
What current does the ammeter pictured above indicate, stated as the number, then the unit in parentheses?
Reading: 460 (A)
